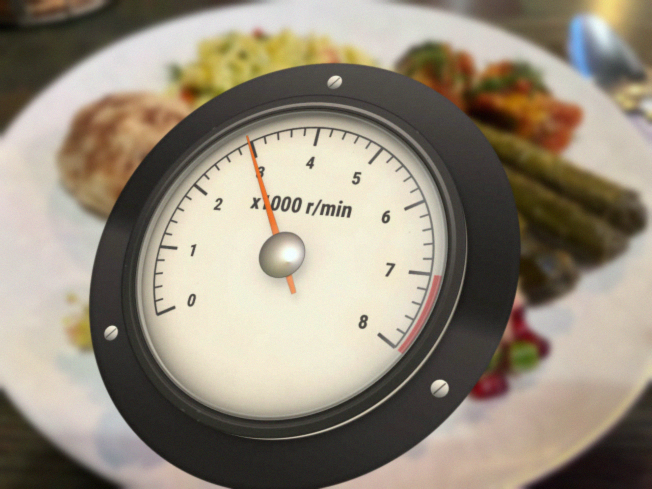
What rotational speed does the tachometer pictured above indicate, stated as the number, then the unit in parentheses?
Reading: 3000 (rpm)
